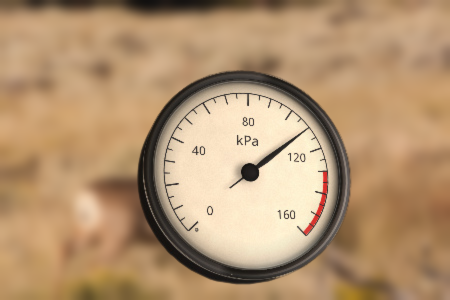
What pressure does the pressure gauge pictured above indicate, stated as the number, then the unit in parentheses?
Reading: 110 (kPa)
